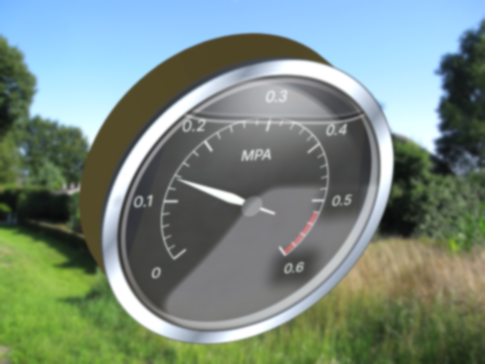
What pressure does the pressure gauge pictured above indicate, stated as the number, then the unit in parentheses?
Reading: 0.14 (MPa)
